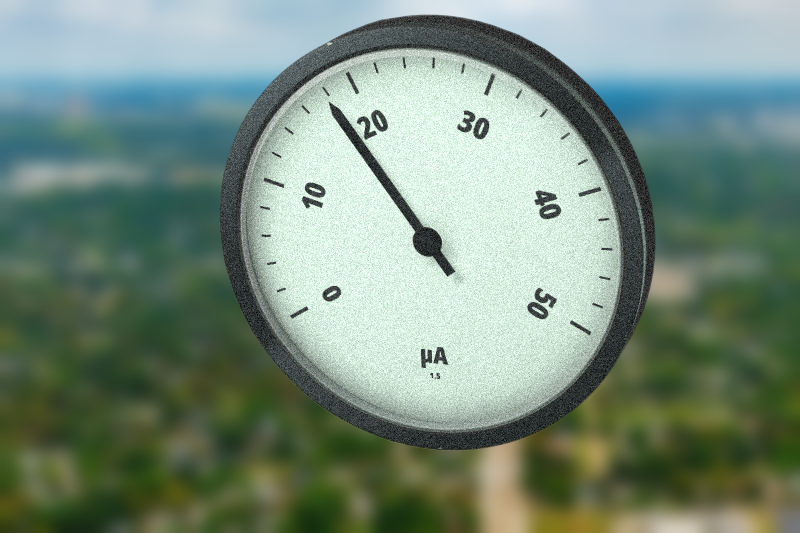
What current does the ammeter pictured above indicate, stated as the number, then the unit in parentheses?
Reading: 18 (µA)
